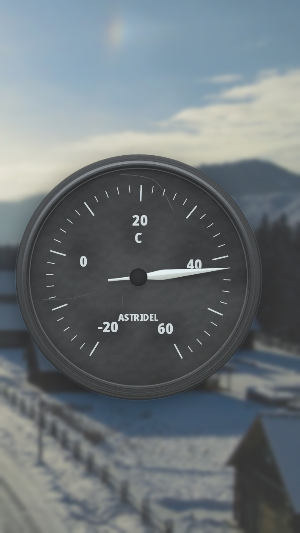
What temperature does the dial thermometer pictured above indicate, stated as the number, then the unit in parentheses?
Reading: 42 (°C)
